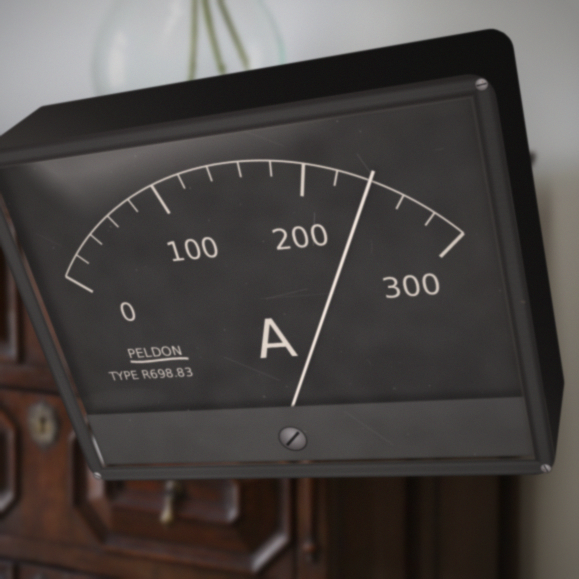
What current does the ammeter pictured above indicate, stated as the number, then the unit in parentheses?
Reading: 240 (A)
